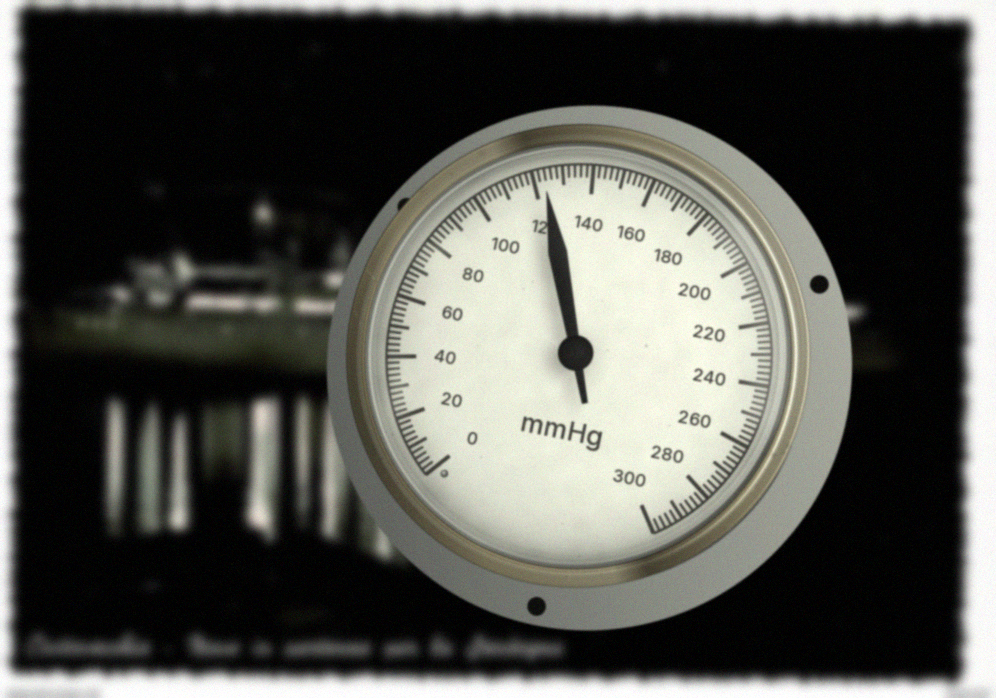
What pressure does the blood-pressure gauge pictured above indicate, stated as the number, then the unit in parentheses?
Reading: 124 (mmHg)
